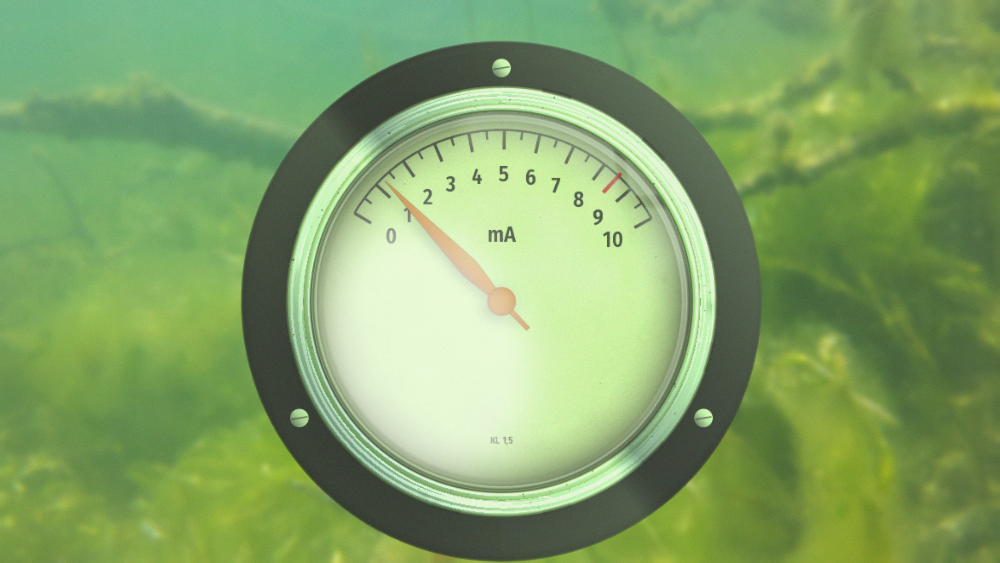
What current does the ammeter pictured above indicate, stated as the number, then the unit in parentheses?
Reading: 1.25 (mA)
